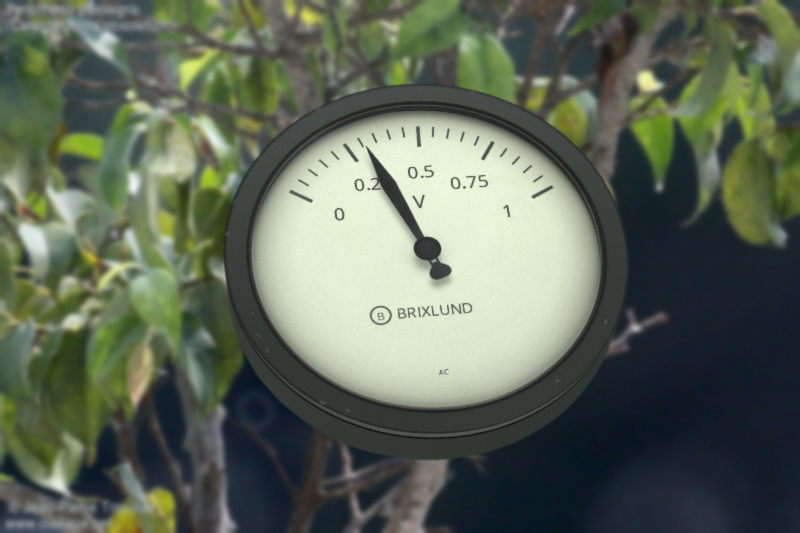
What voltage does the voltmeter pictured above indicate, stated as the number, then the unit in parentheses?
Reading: 0.3 (V)
